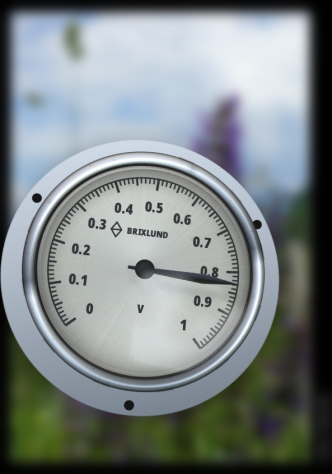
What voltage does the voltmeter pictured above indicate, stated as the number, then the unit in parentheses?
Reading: 0.83 (V)
